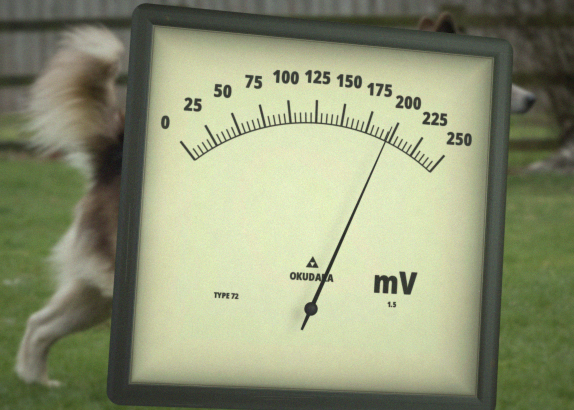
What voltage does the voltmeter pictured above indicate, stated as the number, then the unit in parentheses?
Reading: 195 (mV)
